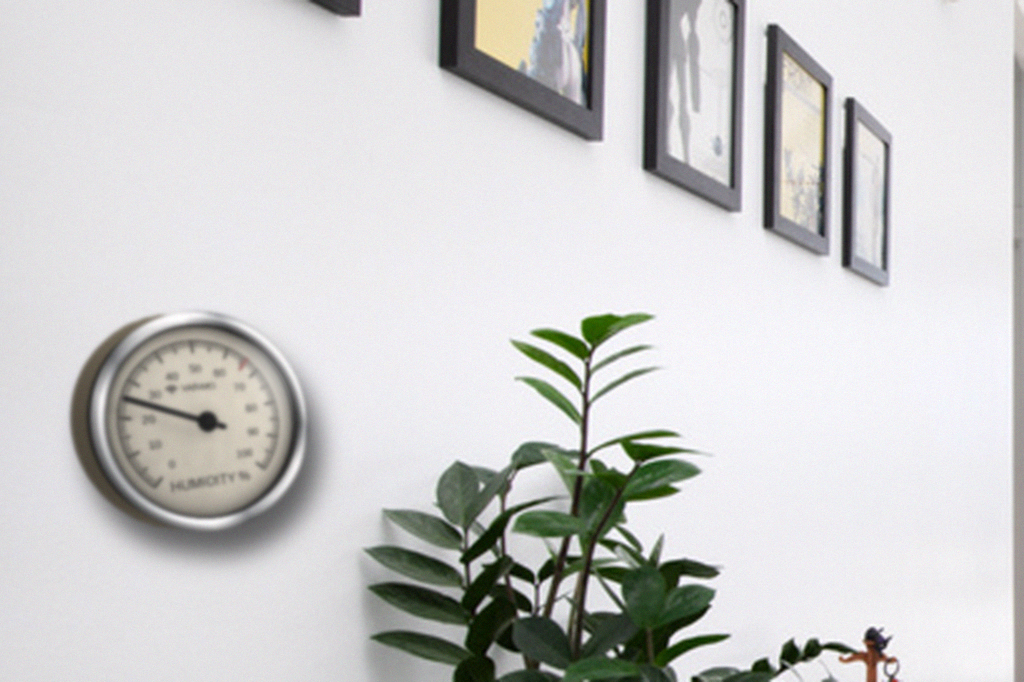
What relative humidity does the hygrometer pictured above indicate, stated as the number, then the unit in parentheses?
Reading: 25 (%)
